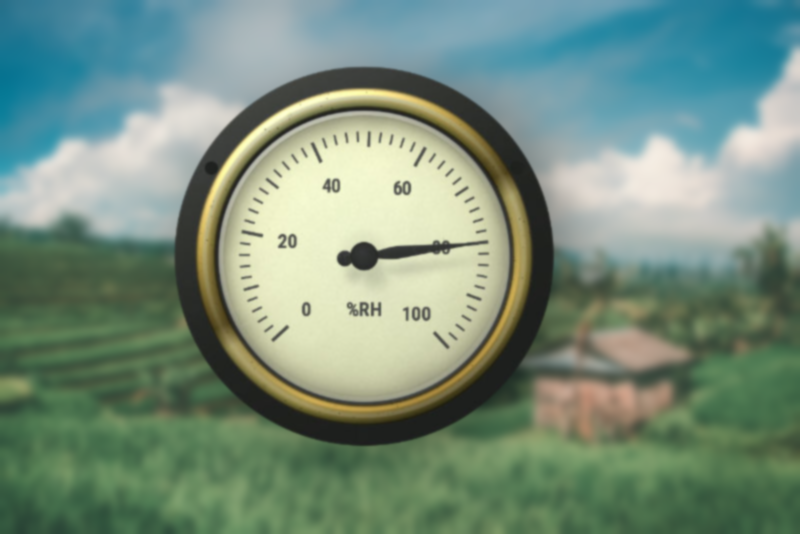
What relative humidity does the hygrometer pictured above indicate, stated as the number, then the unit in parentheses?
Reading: 80 (%)
